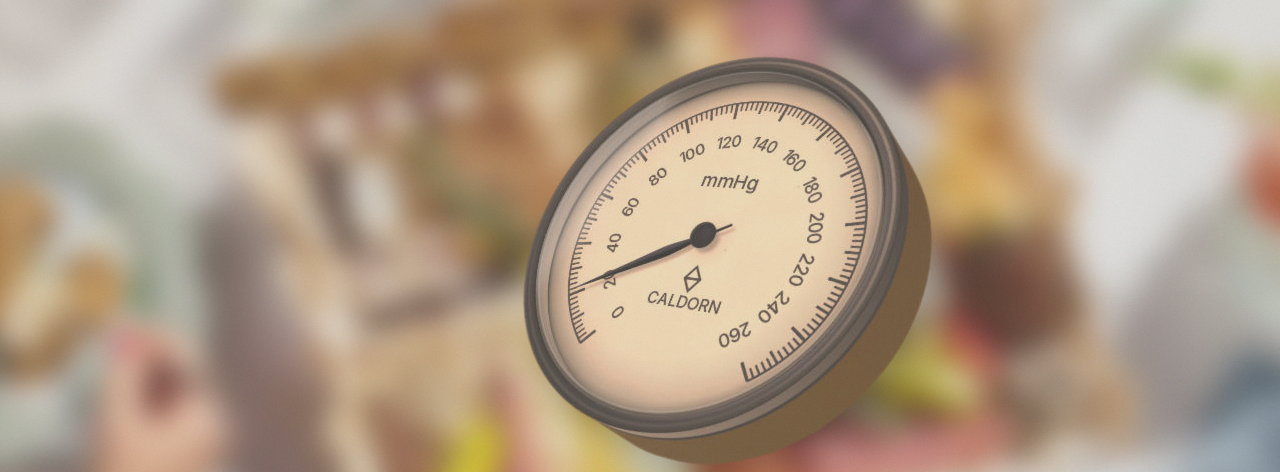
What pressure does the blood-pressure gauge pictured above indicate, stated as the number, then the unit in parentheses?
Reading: 20 (mmHg)
